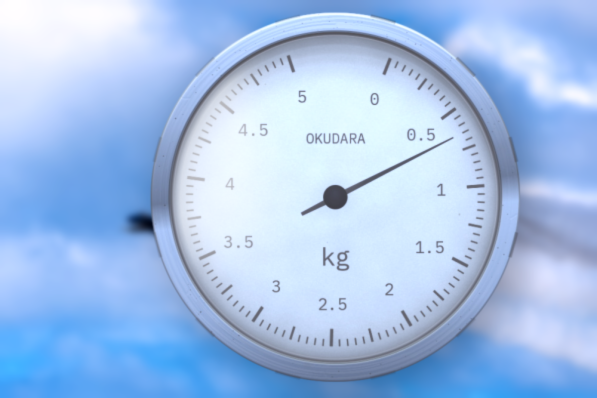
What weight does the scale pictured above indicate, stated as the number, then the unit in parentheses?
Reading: 0.65 (kg)
